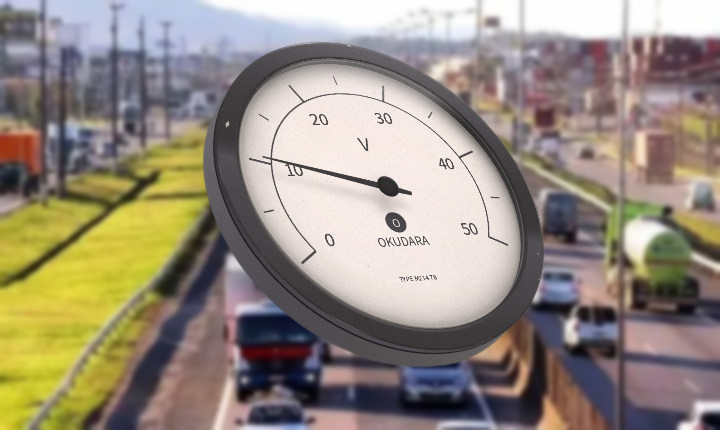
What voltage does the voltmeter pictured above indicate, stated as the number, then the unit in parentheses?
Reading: 10 (V)
